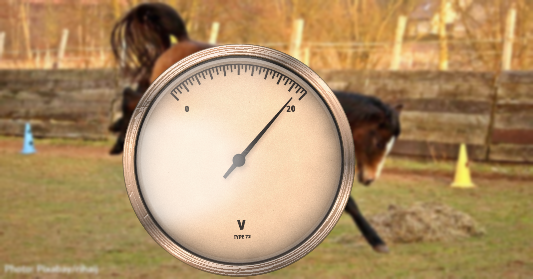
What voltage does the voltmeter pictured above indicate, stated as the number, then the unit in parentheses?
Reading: 19 (V)
